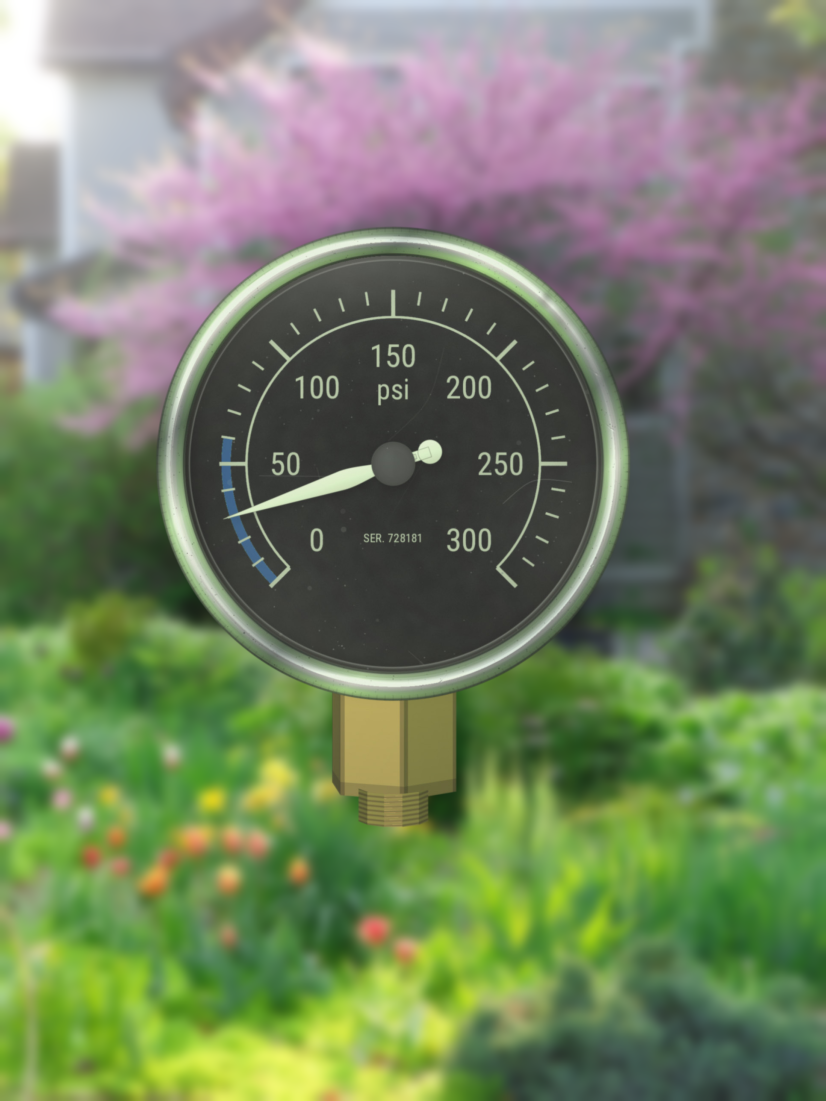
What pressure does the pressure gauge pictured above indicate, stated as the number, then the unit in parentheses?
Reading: 30 (psi)
